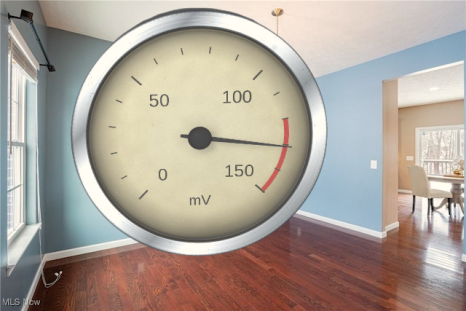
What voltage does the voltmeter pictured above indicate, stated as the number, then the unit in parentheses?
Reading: 130 (mV)
